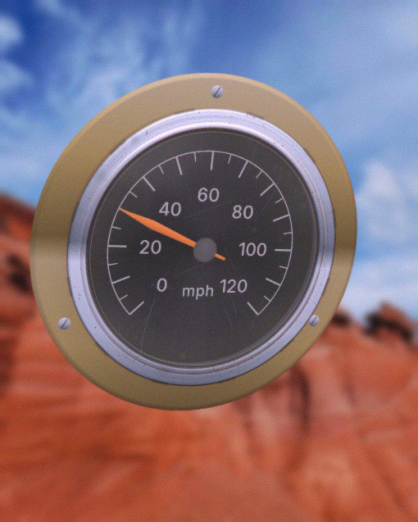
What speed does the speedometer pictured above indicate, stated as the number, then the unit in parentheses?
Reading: 30 (mph)
